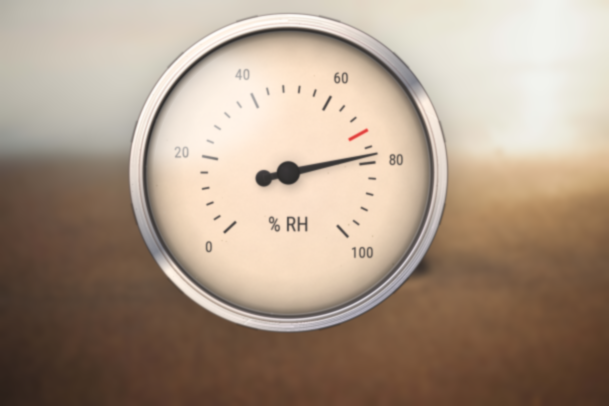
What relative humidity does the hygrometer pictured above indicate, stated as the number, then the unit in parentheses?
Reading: 78 (%)
